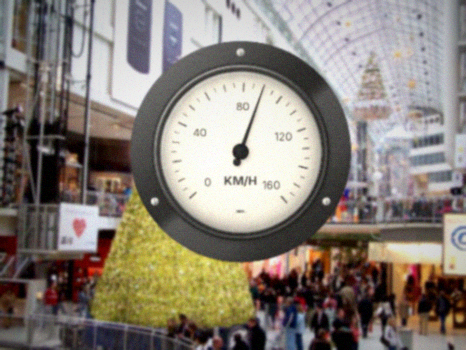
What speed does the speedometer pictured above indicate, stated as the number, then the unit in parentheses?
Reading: 90 (km/h)
